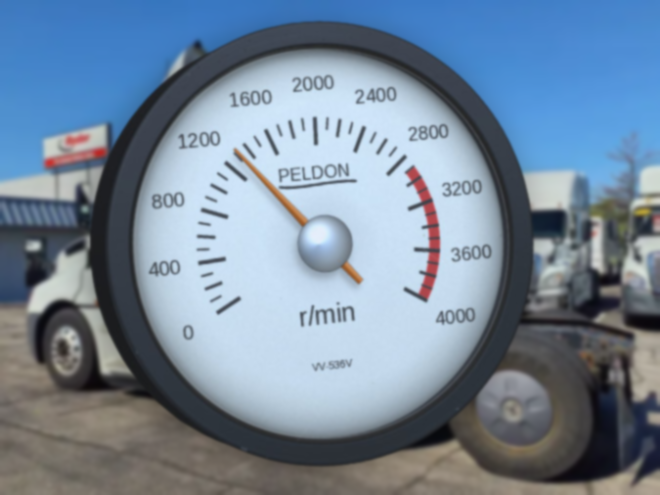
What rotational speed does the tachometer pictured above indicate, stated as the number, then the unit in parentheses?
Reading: 1300 (rpm)
